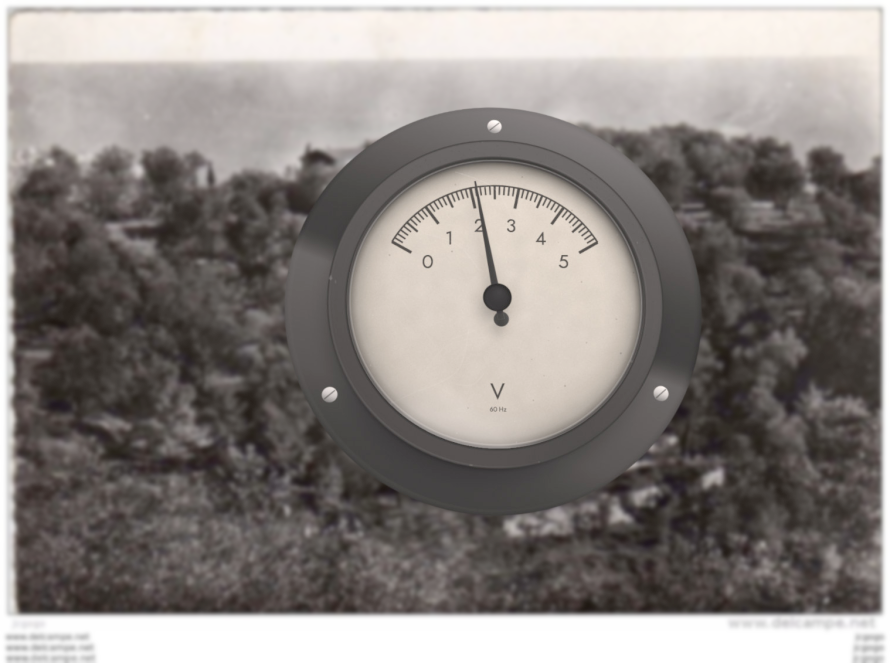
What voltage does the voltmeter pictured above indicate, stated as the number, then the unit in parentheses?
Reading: 2.1 (V)
